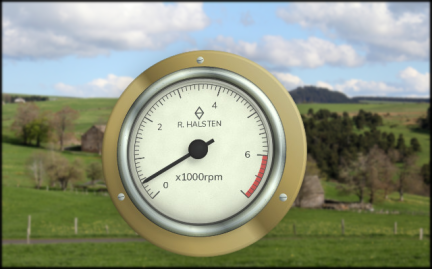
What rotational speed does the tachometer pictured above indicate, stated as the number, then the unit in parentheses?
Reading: 400 (rpm)
